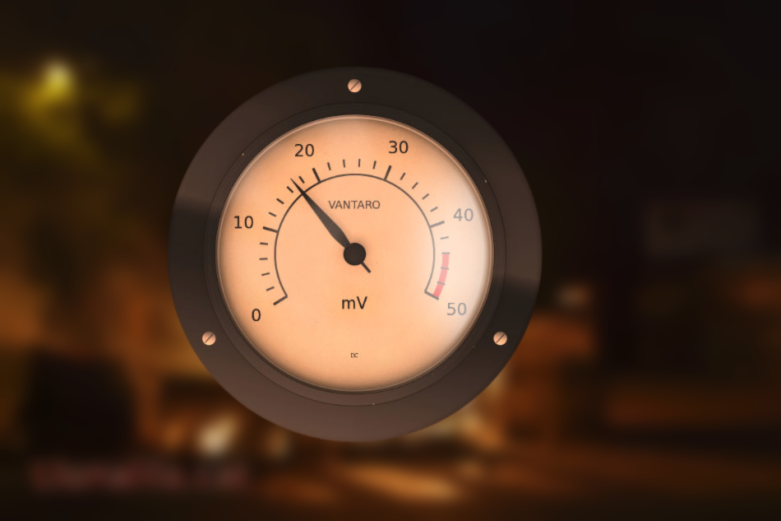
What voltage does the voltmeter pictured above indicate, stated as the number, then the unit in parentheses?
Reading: 17 (mV)
